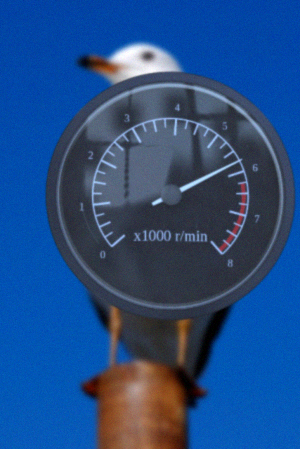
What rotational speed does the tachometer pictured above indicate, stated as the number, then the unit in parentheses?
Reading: 5750 (rpm)
